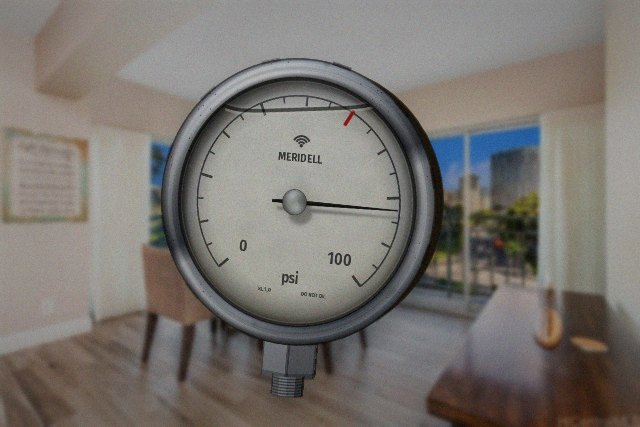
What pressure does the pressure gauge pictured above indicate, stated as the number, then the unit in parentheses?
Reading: 82.5 (psi)
